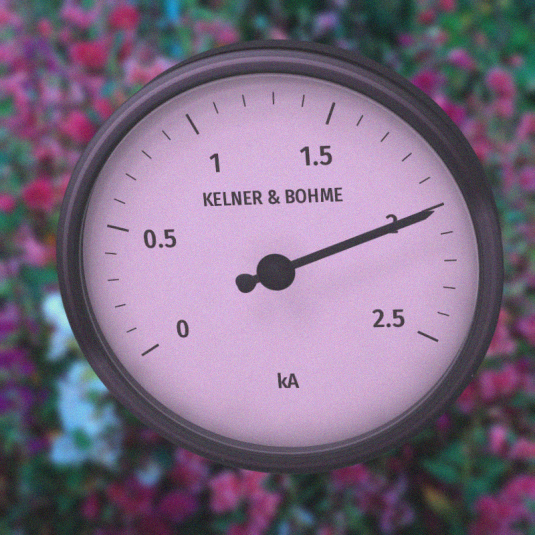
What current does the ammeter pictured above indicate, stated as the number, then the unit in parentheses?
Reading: 2 (kA)
